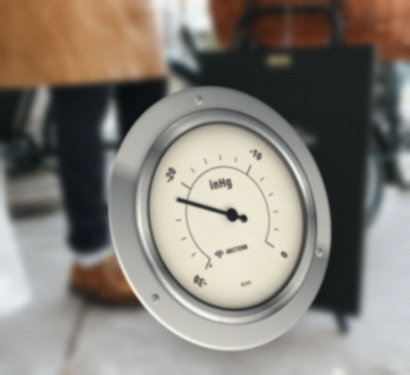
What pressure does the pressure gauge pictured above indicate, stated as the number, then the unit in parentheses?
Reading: -22 (inHg)
